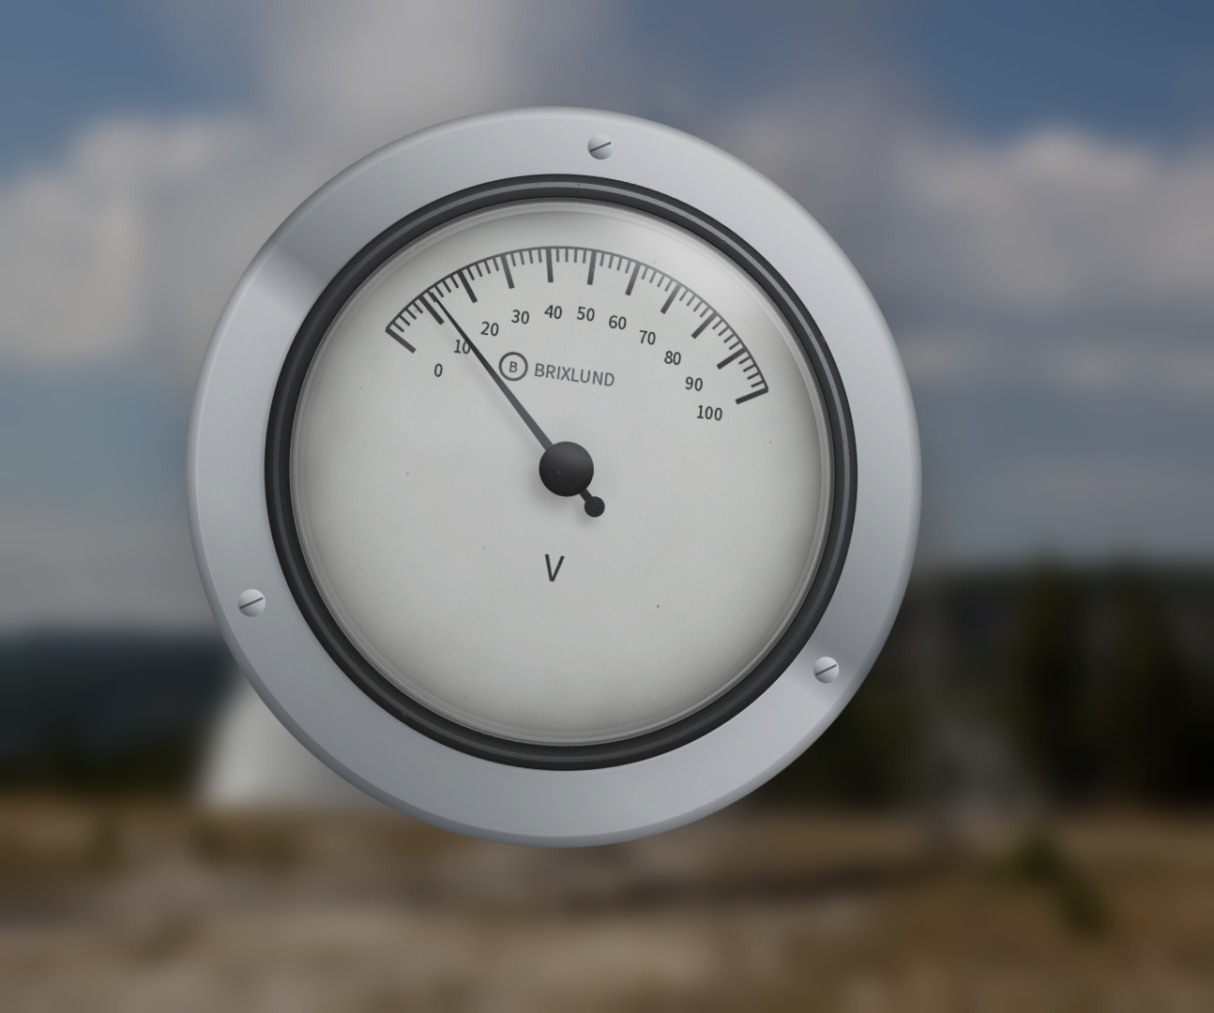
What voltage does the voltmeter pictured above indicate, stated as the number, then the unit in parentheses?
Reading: 12 (V)
